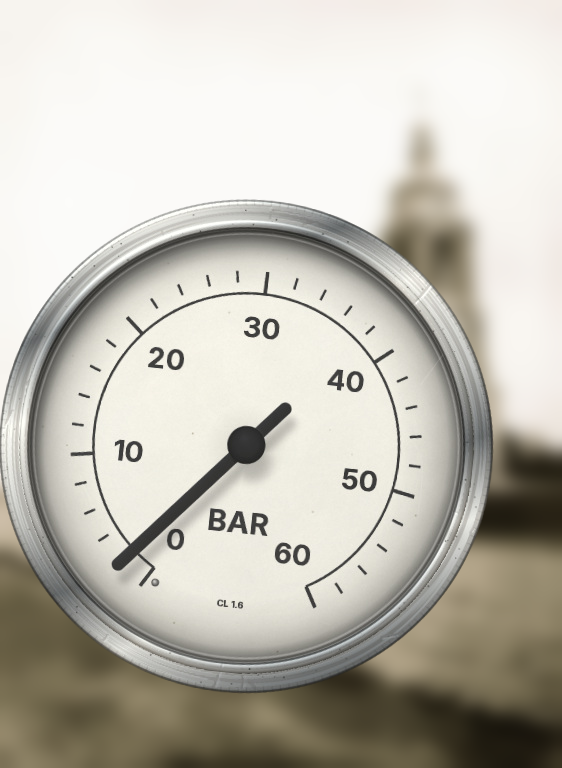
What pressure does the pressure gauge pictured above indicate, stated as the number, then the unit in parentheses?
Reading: 2 (bar)
